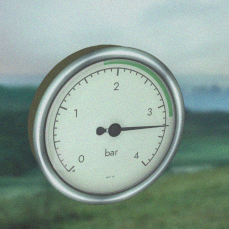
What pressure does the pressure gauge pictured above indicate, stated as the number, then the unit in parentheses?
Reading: 3.3 (bar)
